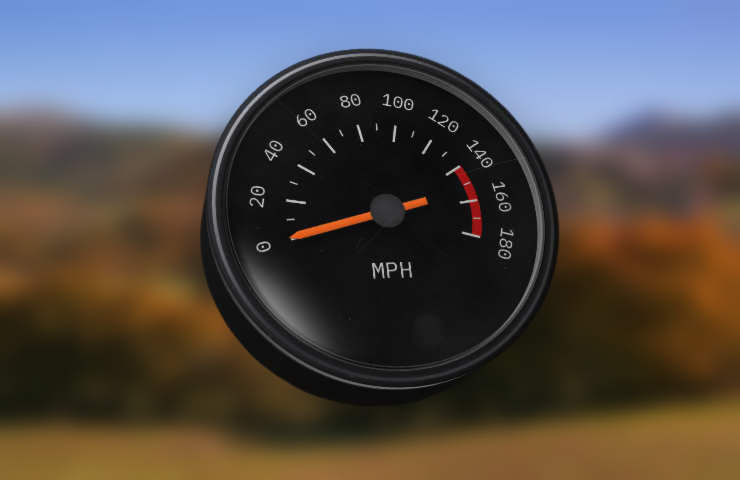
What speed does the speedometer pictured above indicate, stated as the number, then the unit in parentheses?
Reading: 0 (mph)
